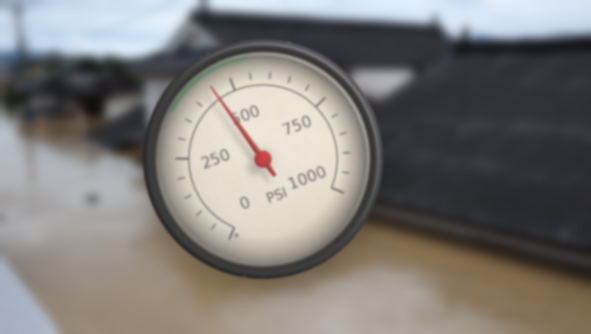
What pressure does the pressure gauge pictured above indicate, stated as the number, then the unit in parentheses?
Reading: 450 (psi)
